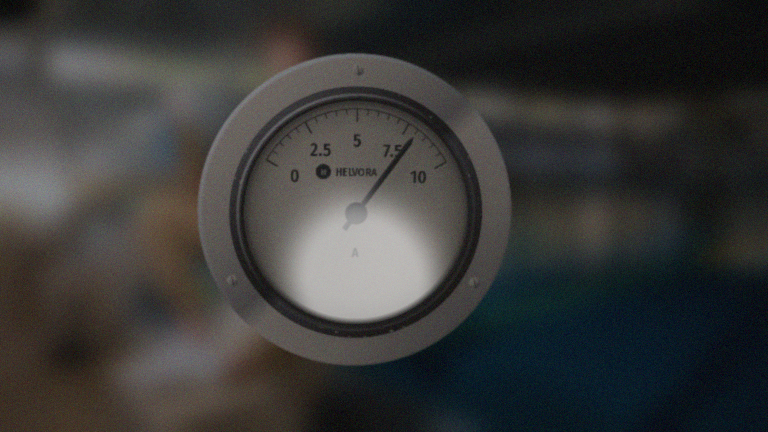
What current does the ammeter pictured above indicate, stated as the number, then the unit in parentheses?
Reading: 8 (A)
